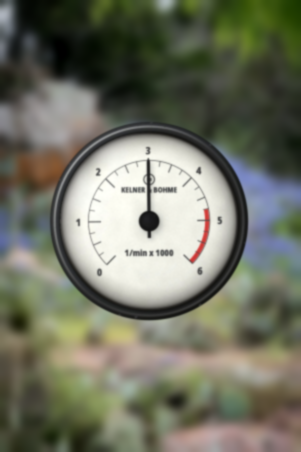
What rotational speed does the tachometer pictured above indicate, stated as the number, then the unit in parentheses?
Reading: 3000 (rpm)
